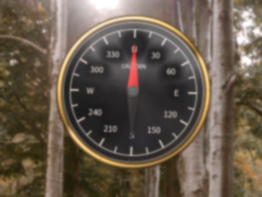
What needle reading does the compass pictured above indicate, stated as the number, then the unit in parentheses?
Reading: 0 (°)
